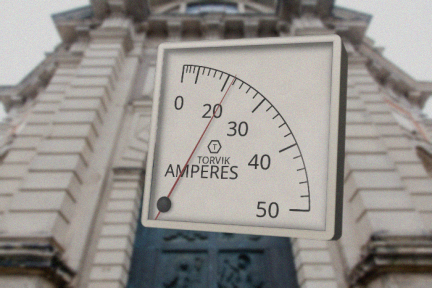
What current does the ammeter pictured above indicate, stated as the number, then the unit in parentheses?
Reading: 22 (A)
